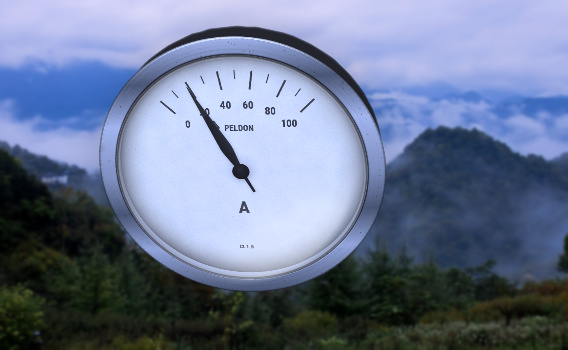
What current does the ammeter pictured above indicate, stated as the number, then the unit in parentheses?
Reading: 20 (A)
